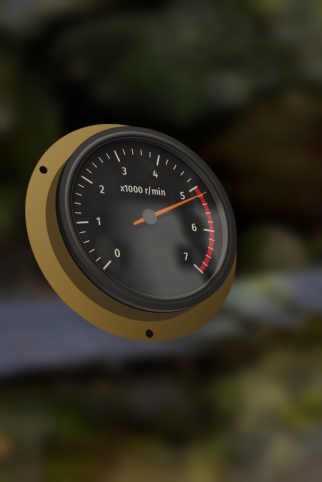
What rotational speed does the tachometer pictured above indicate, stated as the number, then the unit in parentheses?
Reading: 5200 (rpm)
